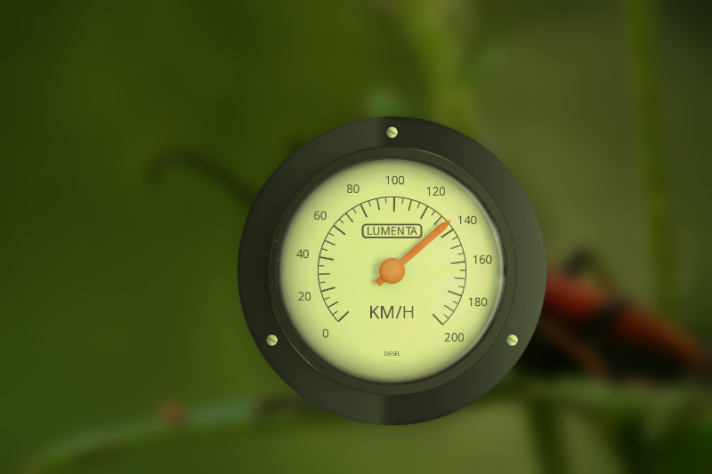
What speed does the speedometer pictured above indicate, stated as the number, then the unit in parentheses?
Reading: 135 (km/h)
